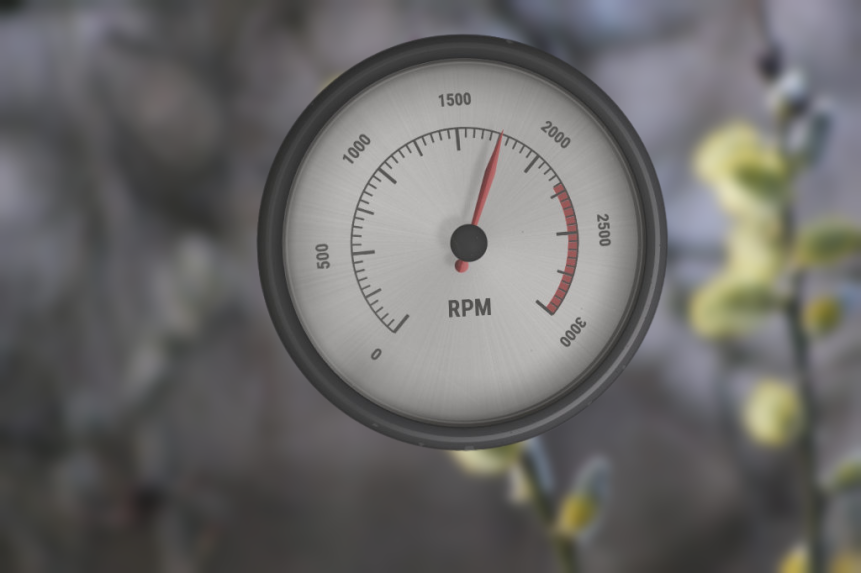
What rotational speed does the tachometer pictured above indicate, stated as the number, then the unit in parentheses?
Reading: 1750 (rpm)
